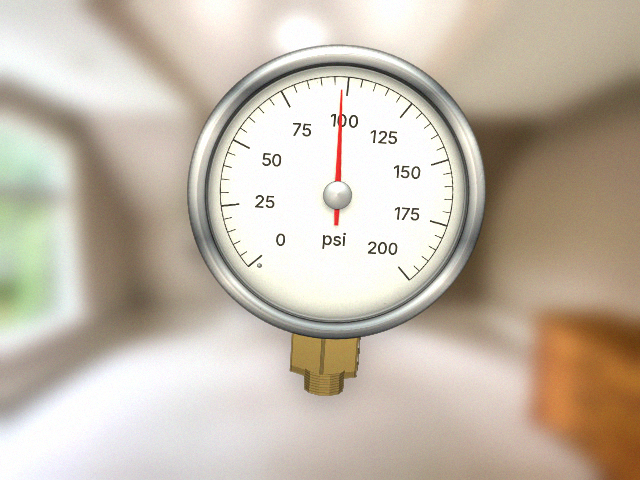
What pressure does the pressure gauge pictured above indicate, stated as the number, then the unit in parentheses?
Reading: 97.5 (psi)
